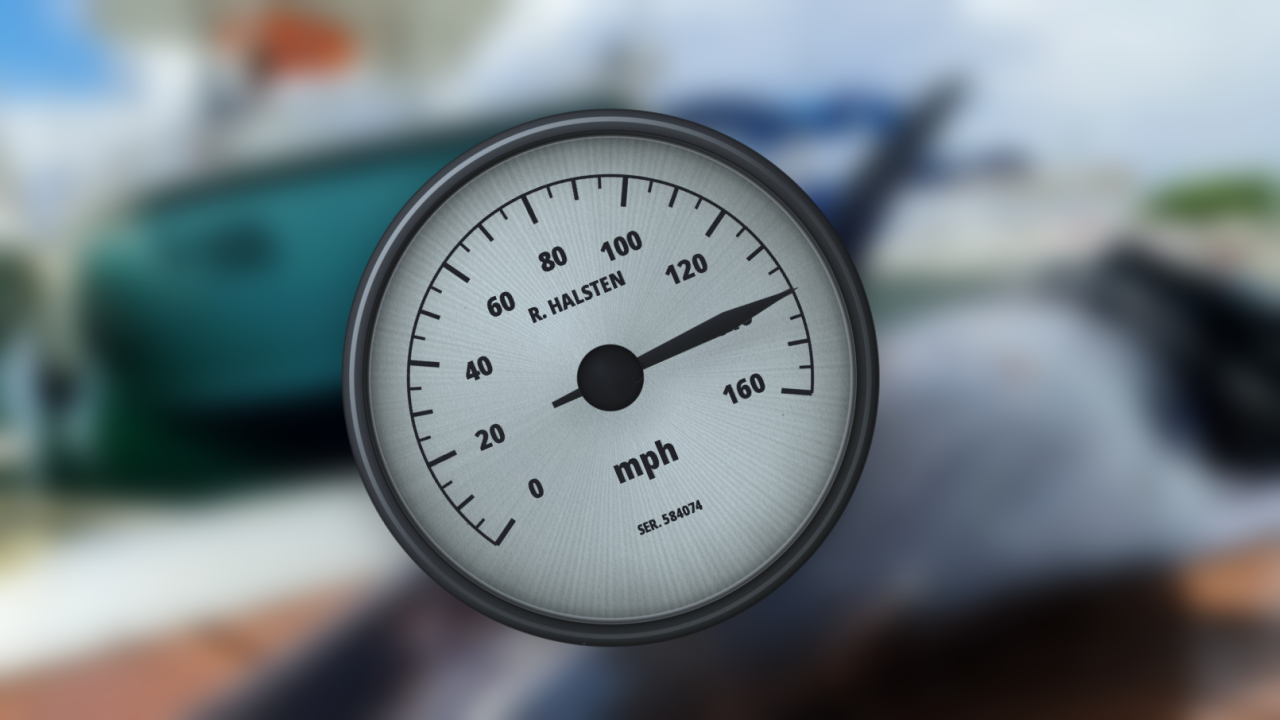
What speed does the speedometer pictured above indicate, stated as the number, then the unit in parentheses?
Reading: 140 (mph)
